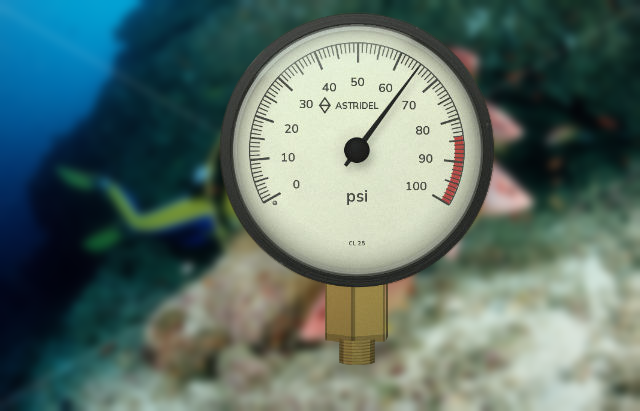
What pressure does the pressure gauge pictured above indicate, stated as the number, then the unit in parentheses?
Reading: 65 (psi)
